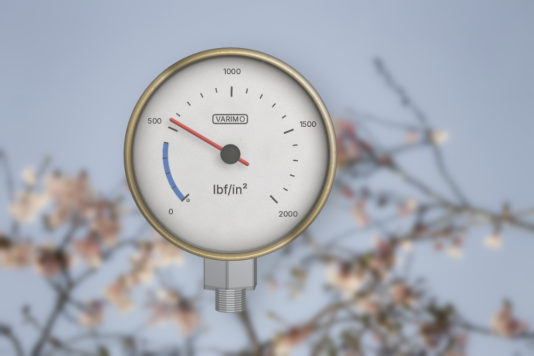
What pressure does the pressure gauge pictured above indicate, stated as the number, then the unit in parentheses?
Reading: 550 (psi)
